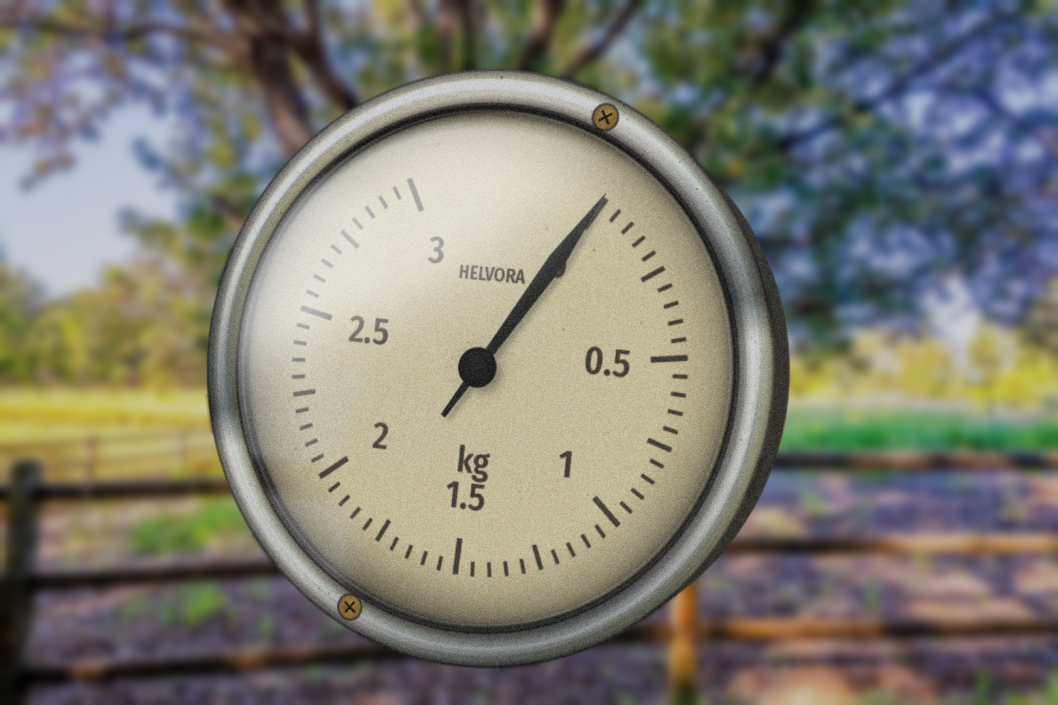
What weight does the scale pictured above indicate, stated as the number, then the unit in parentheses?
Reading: 0 (kg)
